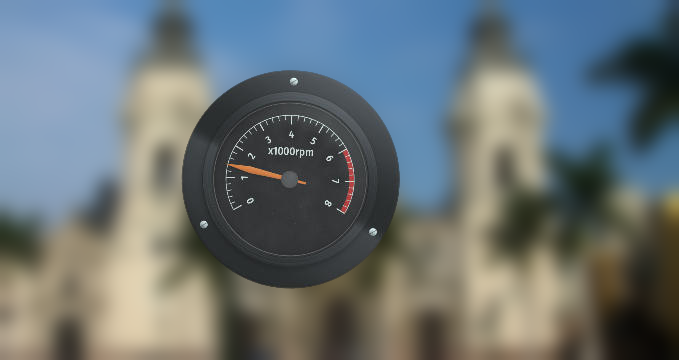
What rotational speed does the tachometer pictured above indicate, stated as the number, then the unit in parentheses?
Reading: 1400 (rpm)
